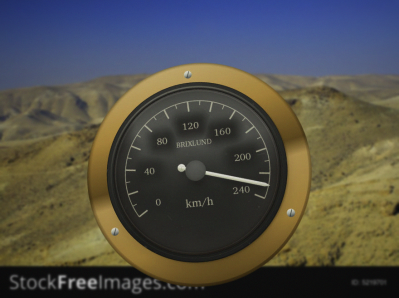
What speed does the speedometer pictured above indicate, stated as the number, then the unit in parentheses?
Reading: 230 (km/h)
